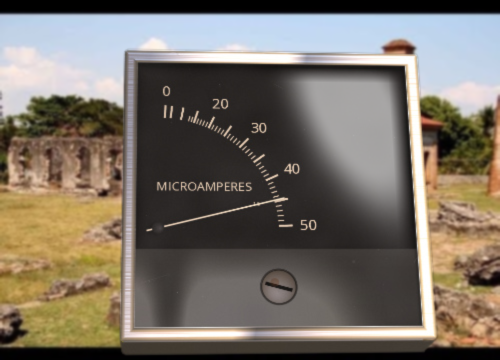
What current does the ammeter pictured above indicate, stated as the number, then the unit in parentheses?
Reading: 45 (µA)
